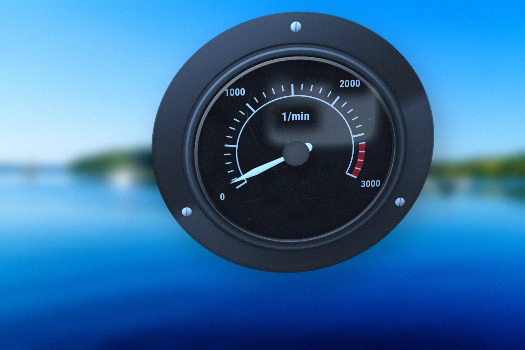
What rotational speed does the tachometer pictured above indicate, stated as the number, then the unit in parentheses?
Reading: 100 (rpm)
